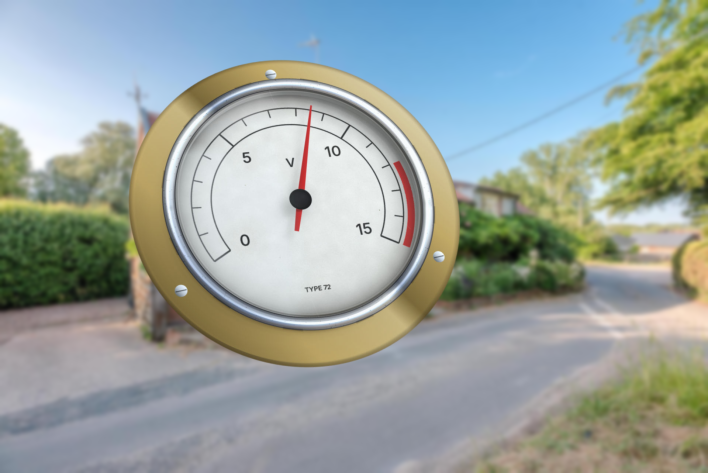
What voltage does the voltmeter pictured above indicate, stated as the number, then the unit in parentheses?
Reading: 8.5 (V)
